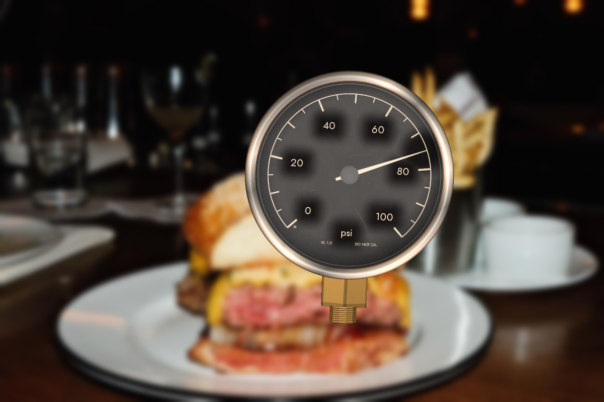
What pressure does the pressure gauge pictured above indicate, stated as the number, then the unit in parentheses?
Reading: 75 (psi)
